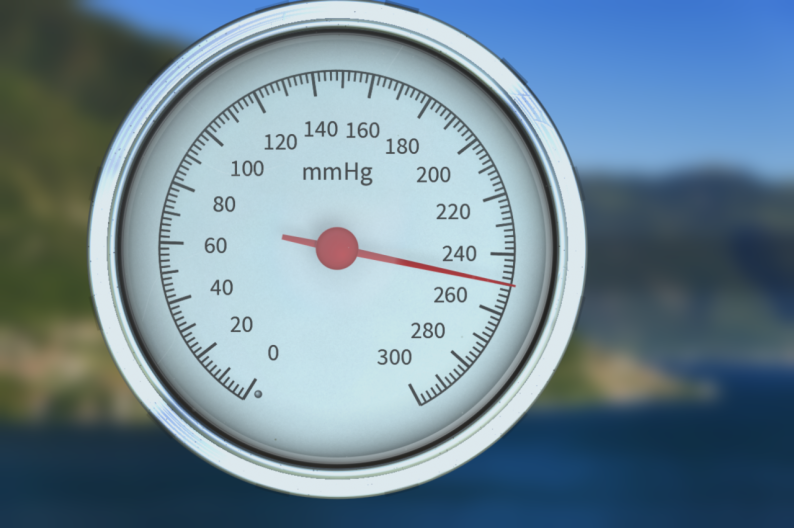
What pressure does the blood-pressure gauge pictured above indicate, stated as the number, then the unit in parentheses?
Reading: 250 (mmHg)
